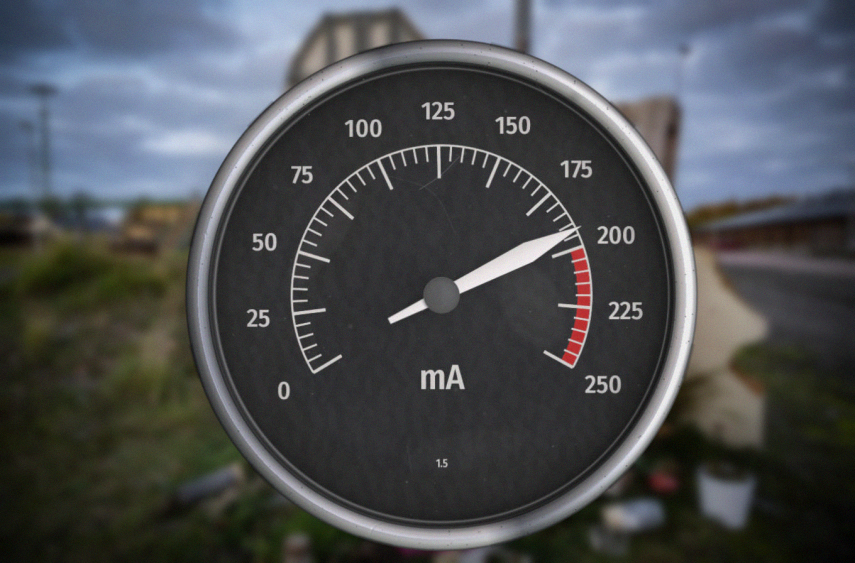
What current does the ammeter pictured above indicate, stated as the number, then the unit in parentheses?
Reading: 192.5 (mA)
